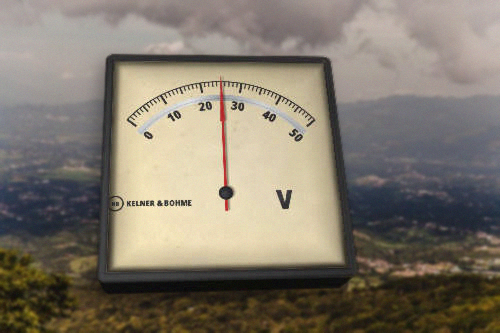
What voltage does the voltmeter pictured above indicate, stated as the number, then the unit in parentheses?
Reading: 25 (V)
